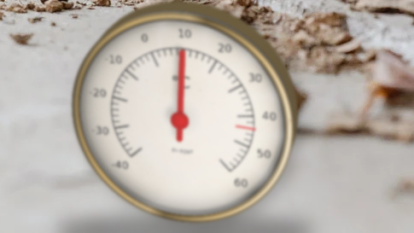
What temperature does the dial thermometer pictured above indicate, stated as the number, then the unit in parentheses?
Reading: 10 (°C)
